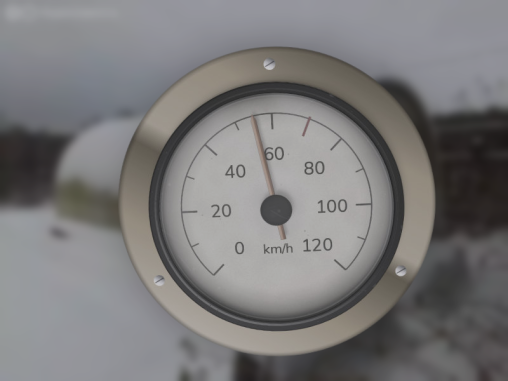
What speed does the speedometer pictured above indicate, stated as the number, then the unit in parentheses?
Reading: 55 (km/h)
